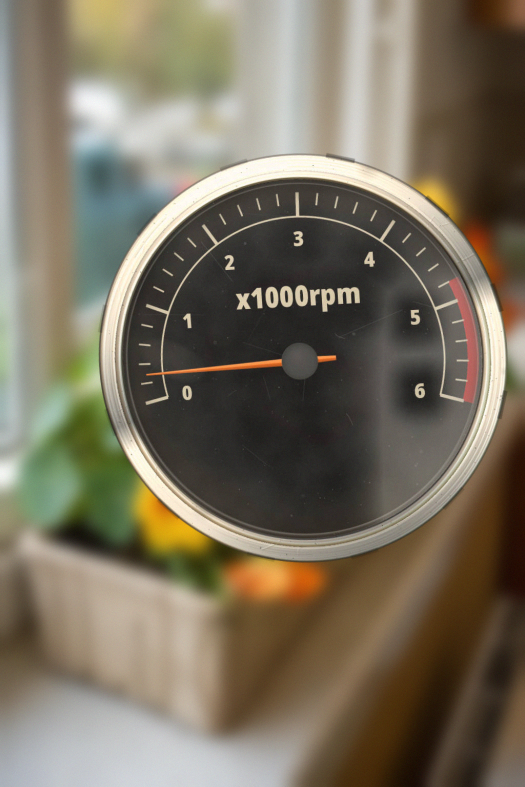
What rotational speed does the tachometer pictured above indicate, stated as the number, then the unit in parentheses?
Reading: 300 (rpm)
